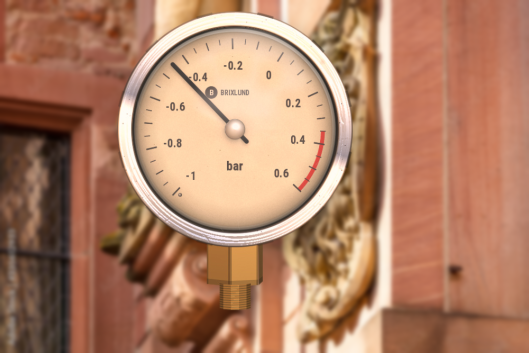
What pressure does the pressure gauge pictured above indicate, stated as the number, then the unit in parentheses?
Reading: -0.45 (bar)
